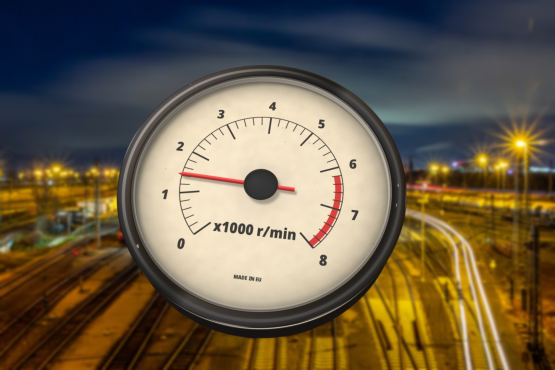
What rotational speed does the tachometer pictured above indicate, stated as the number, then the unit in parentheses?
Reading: 1400 (rpm)
